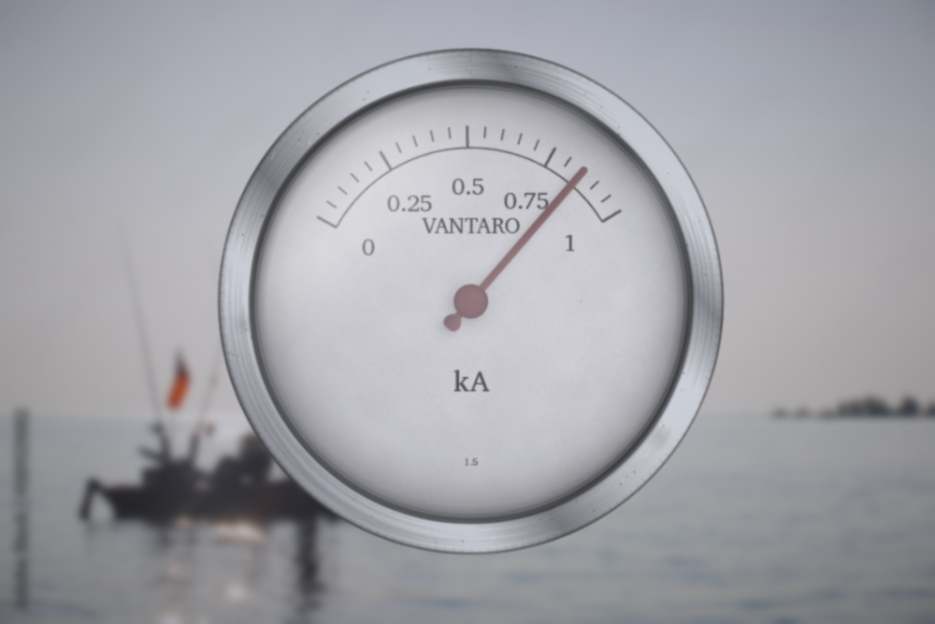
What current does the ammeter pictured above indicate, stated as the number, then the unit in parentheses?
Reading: 0.85 (kA)
